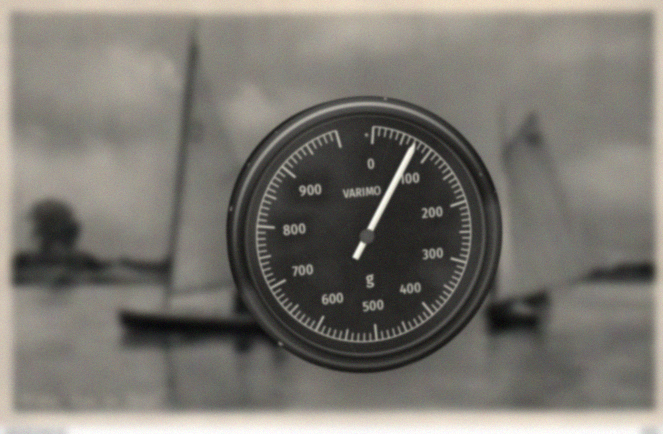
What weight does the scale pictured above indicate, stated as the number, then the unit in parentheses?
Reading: 70 (g)
